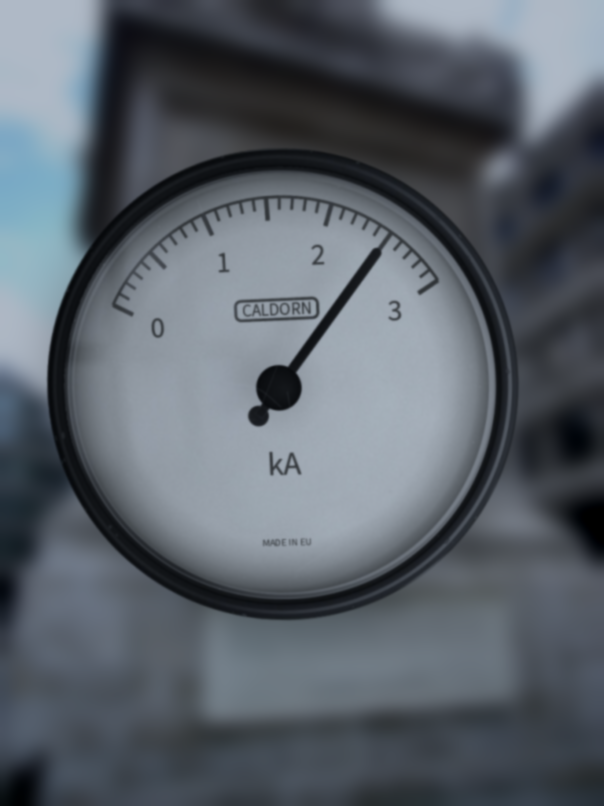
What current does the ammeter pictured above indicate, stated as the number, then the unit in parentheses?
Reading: 2.5 (kA)
